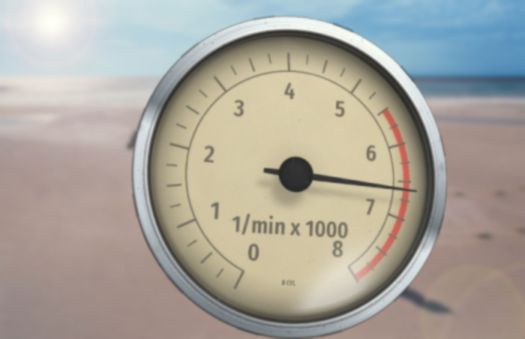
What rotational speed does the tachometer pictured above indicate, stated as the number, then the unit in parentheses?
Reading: 6625 (rpm)
